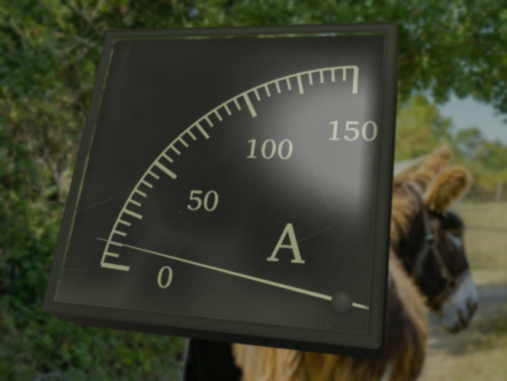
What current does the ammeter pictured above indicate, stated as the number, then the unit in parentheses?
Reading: 10 (A)
